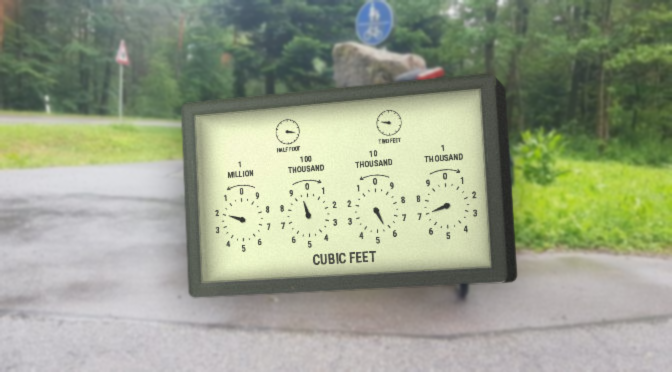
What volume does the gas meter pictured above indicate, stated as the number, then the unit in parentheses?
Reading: 195700 (ft³)
